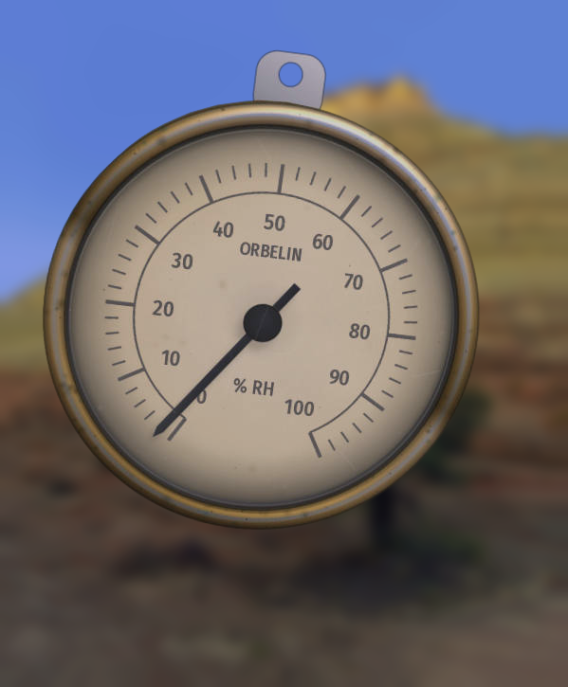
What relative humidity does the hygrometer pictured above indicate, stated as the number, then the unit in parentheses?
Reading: 2 (%)
